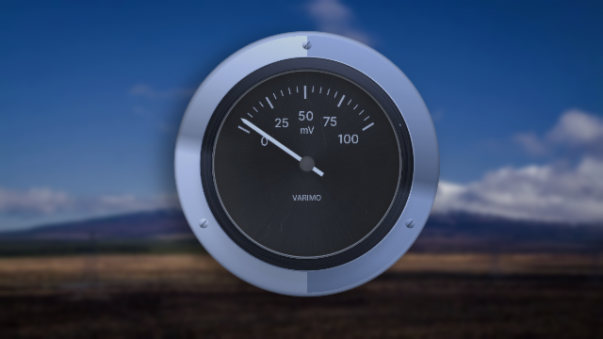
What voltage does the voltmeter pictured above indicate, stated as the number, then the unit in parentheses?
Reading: 5 (mV)
